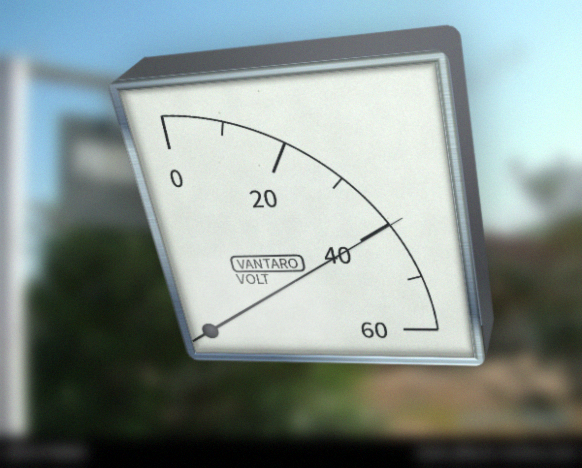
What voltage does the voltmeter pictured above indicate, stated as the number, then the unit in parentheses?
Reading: 40 (V)
